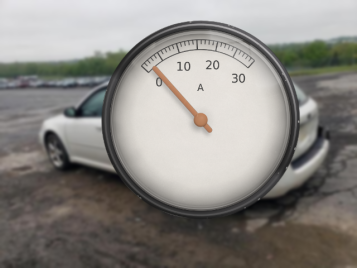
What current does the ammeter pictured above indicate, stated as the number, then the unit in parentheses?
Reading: 2 (A)
